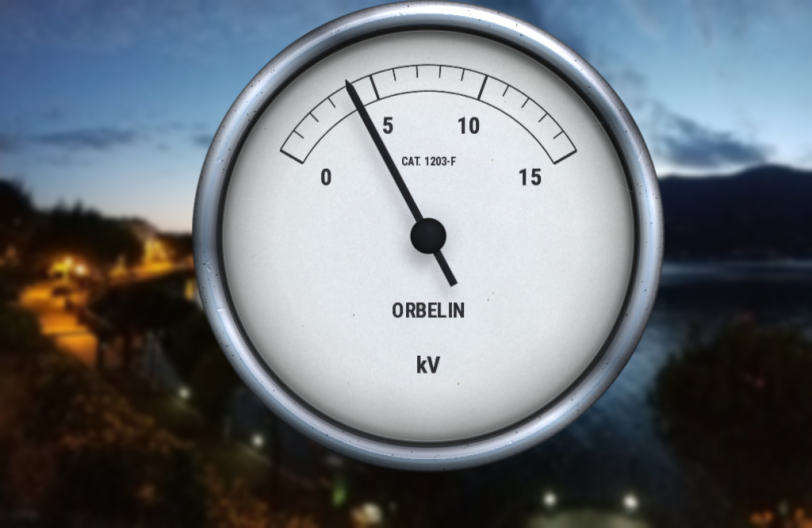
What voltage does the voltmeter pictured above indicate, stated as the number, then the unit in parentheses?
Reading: 4 (kV)
